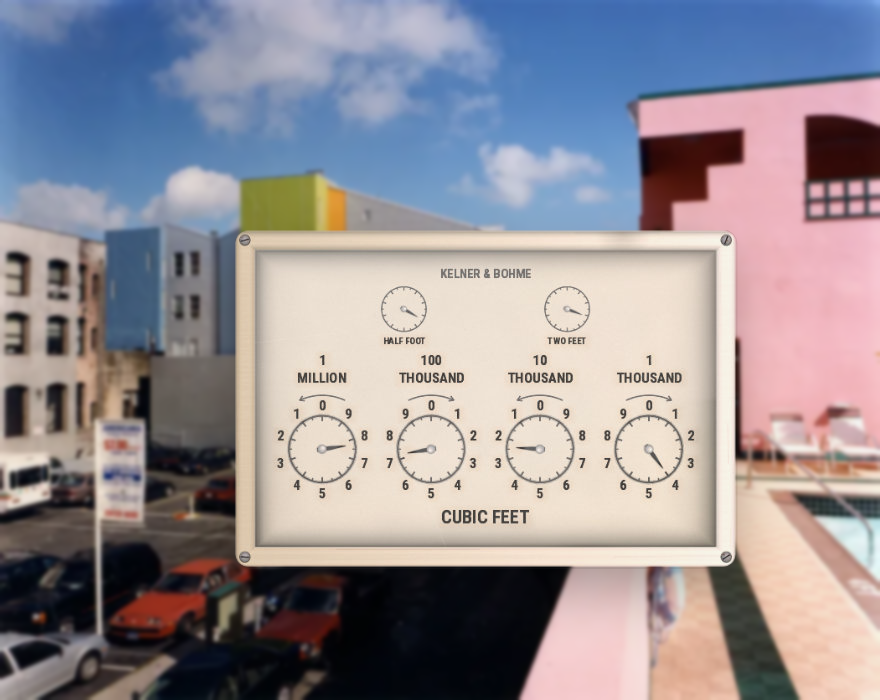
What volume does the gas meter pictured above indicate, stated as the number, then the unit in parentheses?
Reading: 772400 (ft³)
